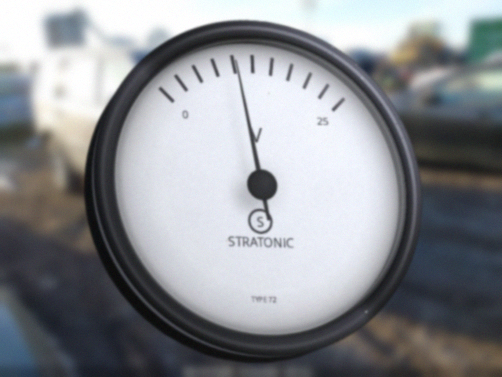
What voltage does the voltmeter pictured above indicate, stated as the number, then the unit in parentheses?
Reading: 10 (V)
